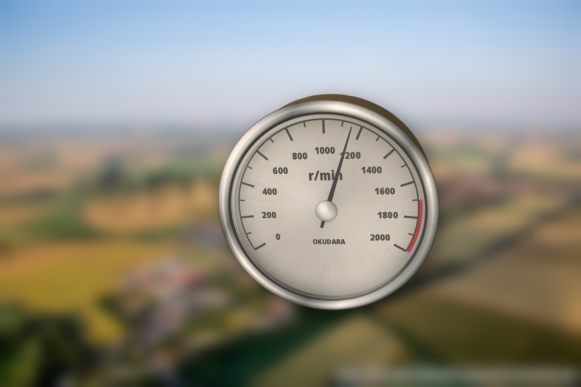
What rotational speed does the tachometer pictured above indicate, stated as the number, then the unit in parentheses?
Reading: 1150 (rpm)
